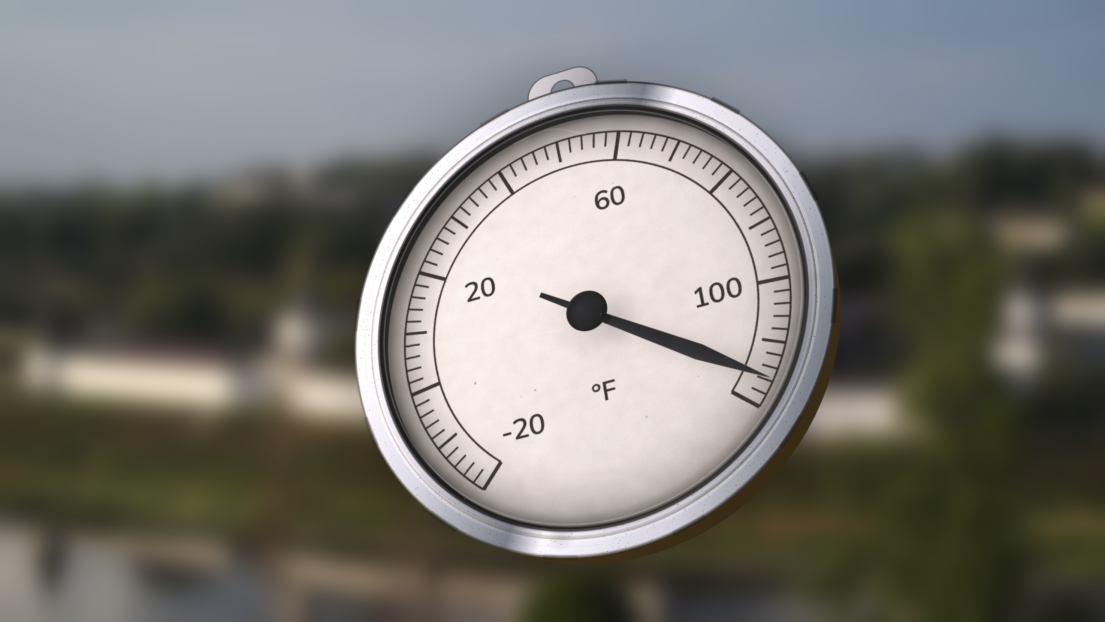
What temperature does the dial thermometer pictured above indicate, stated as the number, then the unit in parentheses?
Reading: 116 (°F)
